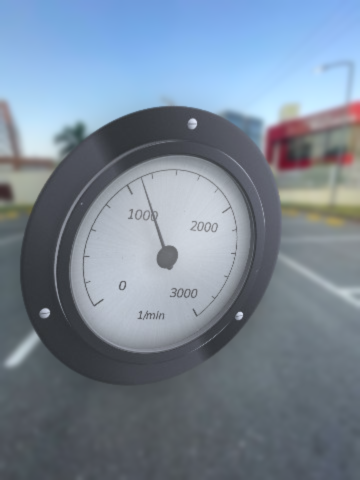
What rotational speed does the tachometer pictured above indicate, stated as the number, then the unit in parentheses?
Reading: 1100 (rpm)
